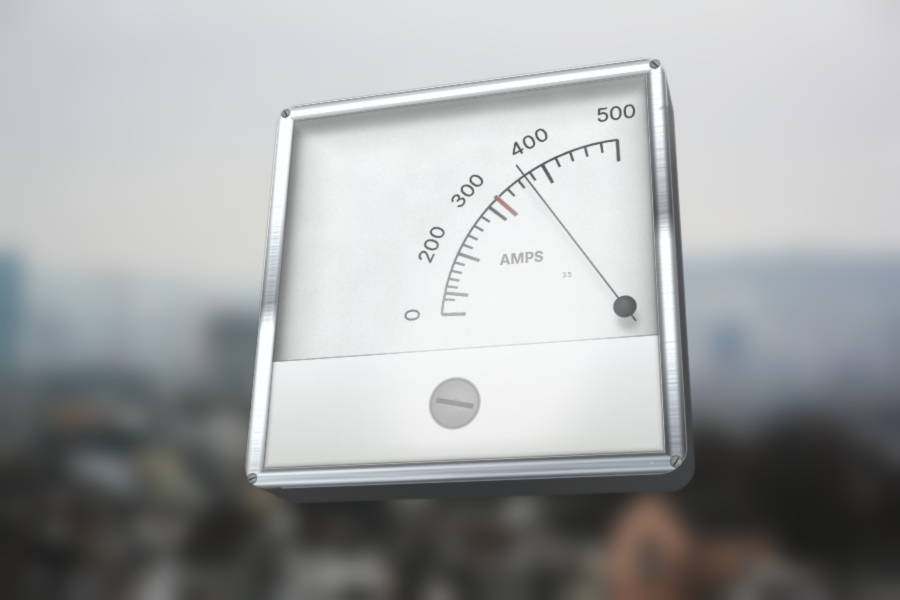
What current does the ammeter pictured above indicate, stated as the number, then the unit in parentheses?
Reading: 370 (A)
